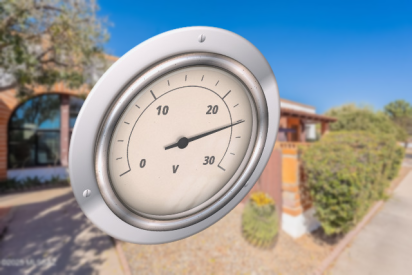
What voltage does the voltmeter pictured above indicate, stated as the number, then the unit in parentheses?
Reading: 24 (V)
